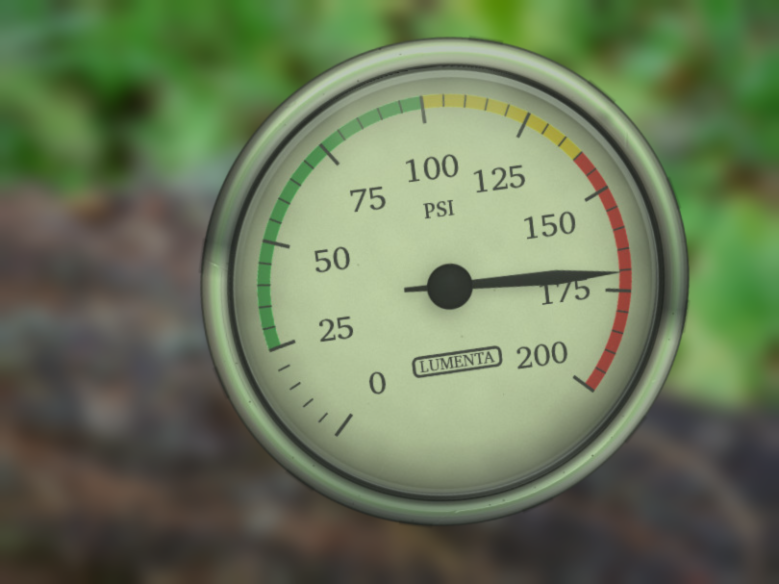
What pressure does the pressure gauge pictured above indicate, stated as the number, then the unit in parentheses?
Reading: 170 (psi)
